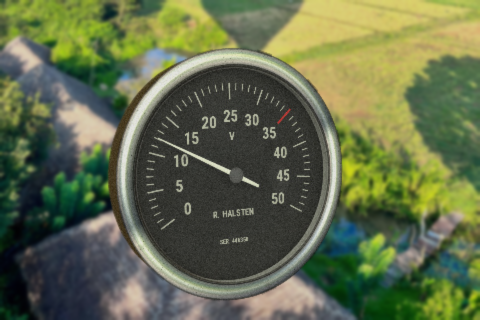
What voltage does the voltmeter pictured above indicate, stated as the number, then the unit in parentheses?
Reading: 12 (V)
